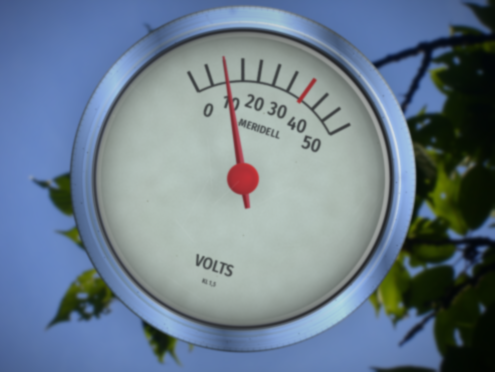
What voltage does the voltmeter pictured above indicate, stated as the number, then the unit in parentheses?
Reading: 10 (V)
